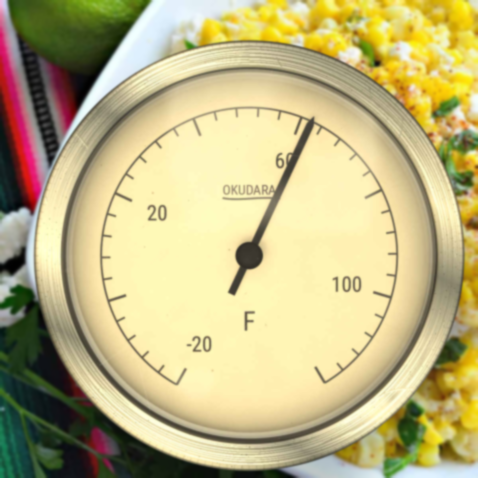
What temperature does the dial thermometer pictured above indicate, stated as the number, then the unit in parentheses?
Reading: 62 (°F)
